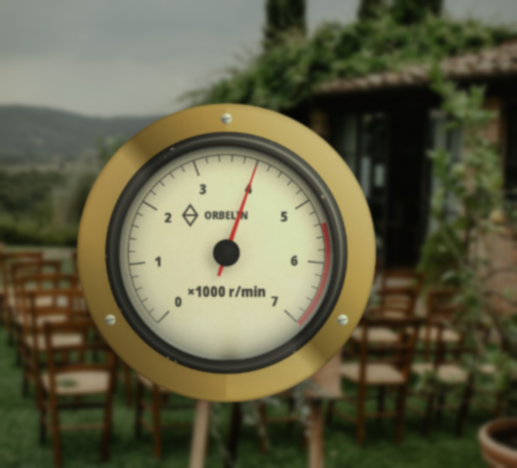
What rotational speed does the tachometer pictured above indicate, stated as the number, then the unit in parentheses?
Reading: 4000 (rpm)
